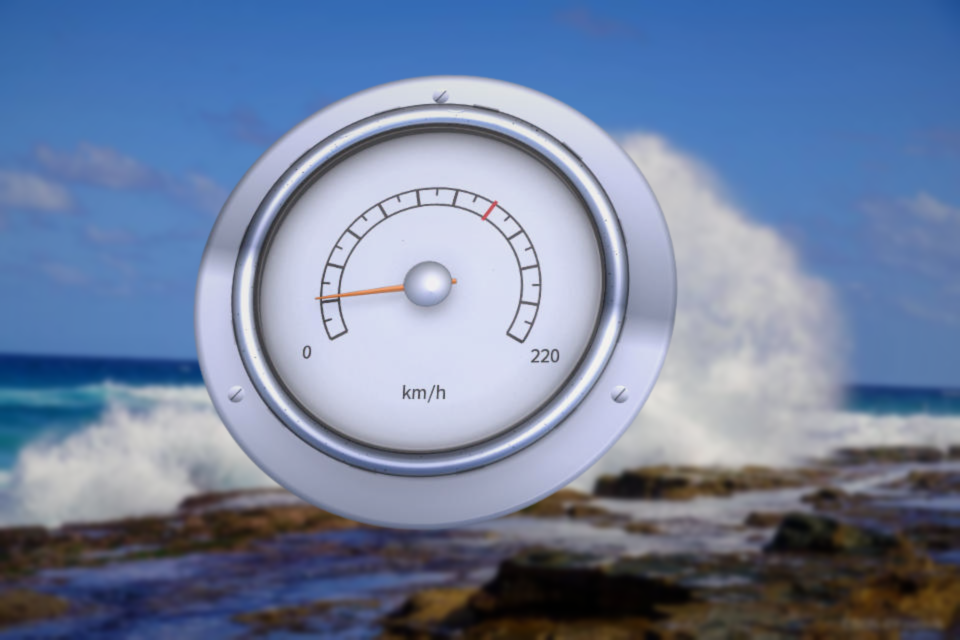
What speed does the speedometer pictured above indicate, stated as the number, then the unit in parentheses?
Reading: 20 (km/h)
